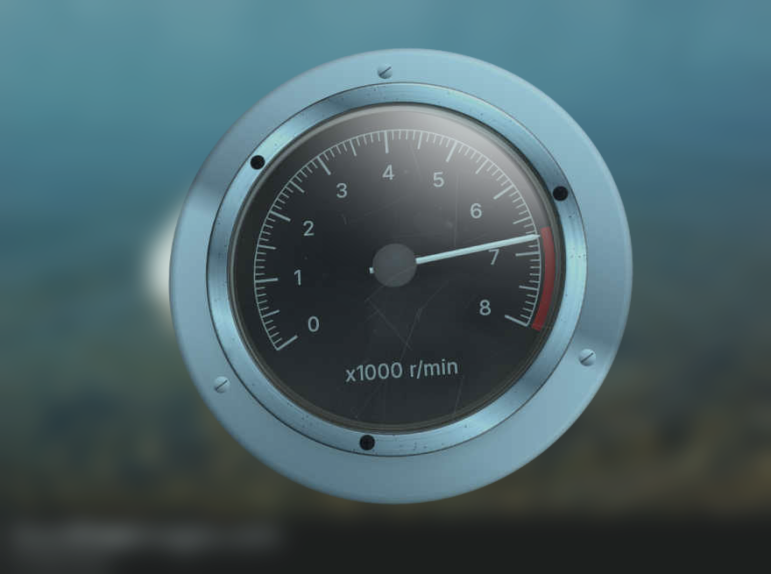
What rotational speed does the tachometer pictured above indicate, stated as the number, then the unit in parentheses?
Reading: 6800 (rpm)
